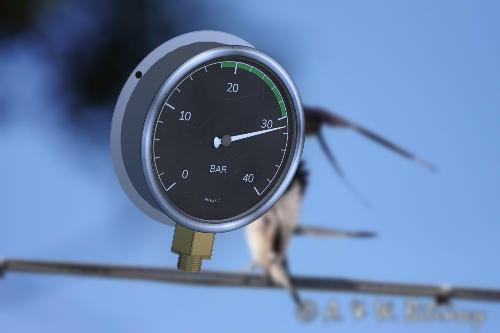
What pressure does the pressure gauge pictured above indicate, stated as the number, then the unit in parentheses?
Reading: 31 (bar)
